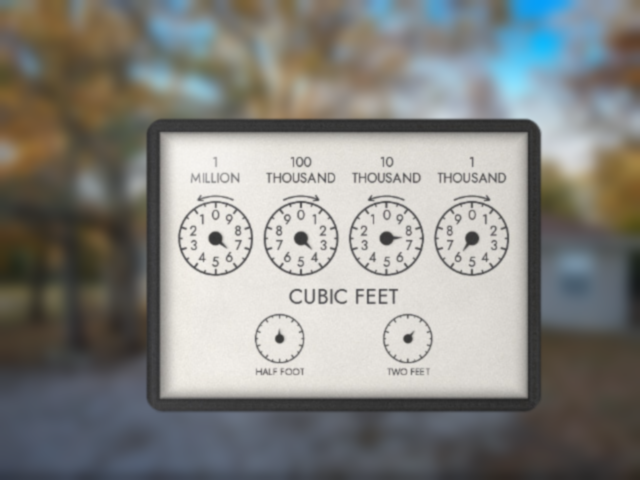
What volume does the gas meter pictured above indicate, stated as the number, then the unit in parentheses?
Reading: 637600 (ft³)
